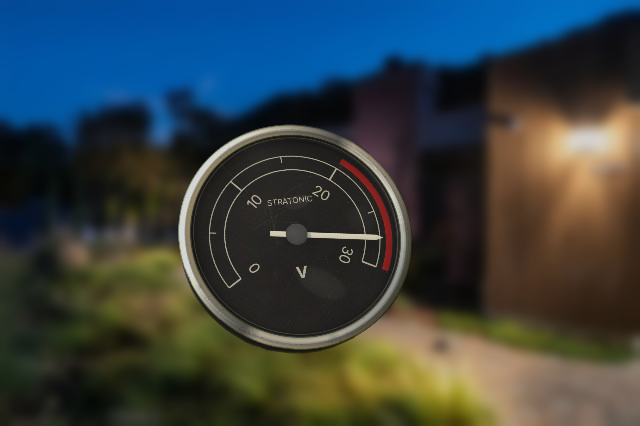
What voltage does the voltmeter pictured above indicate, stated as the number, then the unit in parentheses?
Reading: 27.5 (V)
